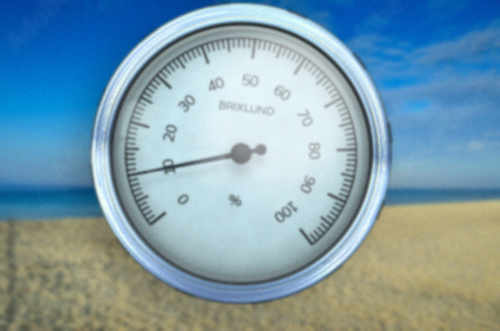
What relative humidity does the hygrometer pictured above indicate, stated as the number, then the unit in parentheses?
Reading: 10 (%)
